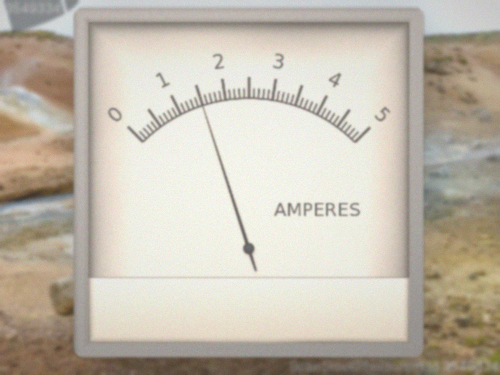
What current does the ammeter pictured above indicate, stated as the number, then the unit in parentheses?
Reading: 1.5 (A)
